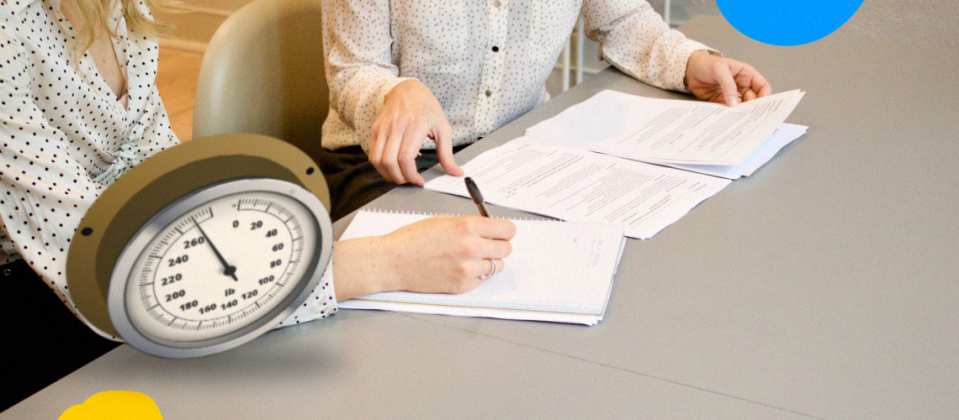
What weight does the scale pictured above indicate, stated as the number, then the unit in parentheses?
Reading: 270 (lb)
